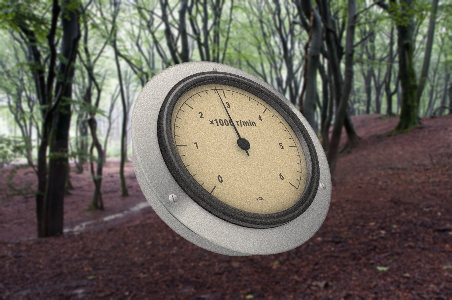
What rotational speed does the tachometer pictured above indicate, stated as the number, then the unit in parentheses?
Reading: 2800 (rpm)
